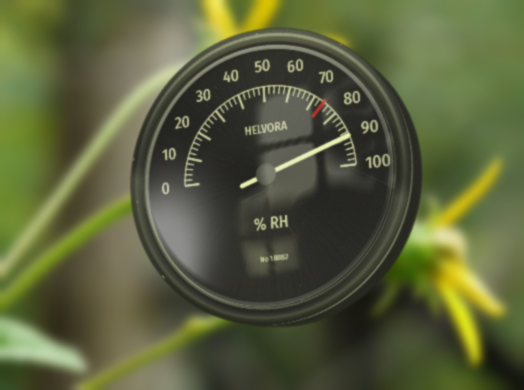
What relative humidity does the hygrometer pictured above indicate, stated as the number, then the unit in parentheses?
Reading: 90 (%)
